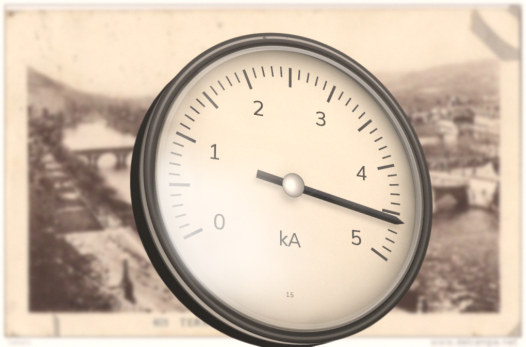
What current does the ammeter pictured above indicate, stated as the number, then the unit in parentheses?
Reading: 4.6 (kA)
